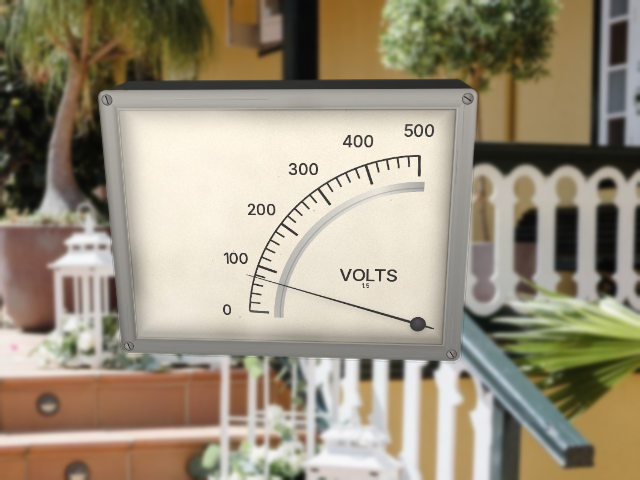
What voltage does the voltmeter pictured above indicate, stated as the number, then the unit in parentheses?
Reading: 80 (V)
